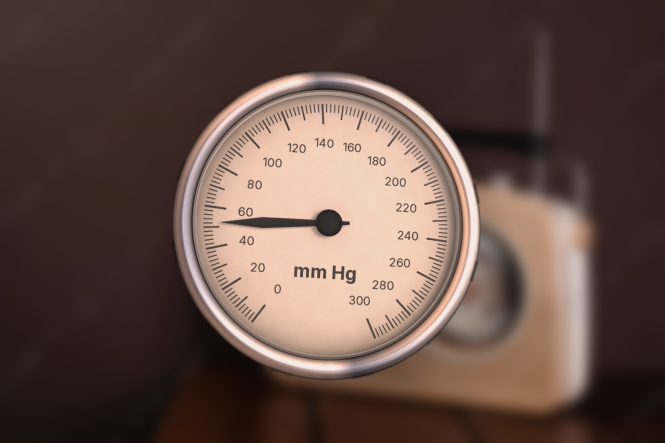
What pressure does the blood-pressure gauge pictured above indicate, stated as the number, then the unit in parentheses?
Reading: 52 (mmHg)
